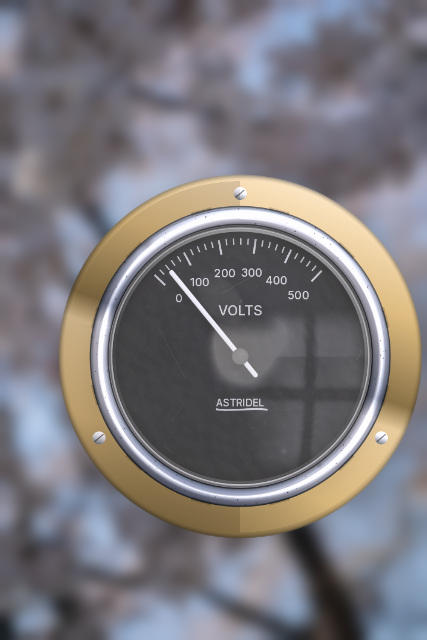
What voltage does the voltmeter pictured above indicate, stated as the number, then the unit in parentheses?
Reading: 40 (V)
